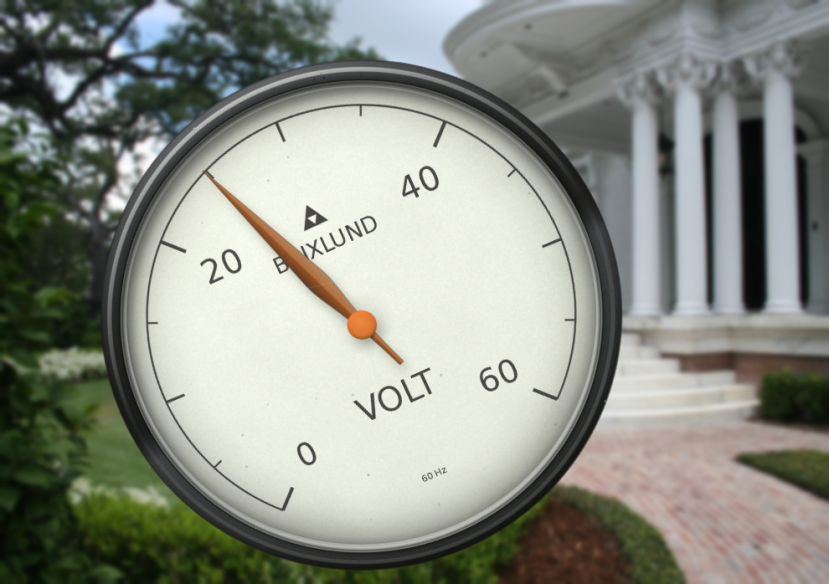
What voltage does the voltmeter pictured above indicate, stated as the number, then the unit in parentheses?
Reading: 25 (V)
